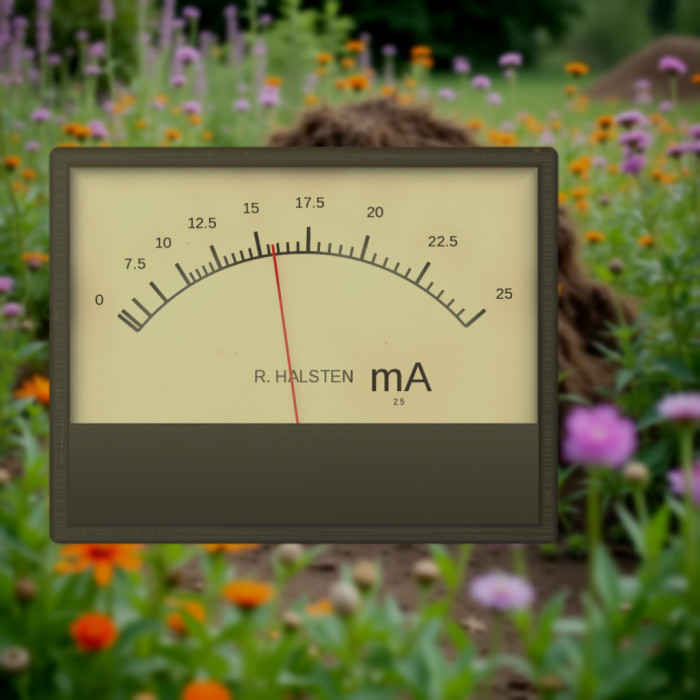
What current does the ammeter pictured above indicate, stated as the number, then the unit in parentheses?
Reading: 15.75 (mA)
